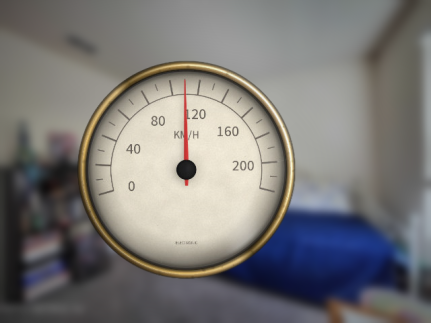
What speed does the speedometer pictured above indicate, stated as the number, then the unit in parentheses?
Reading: 110 (km/h)
